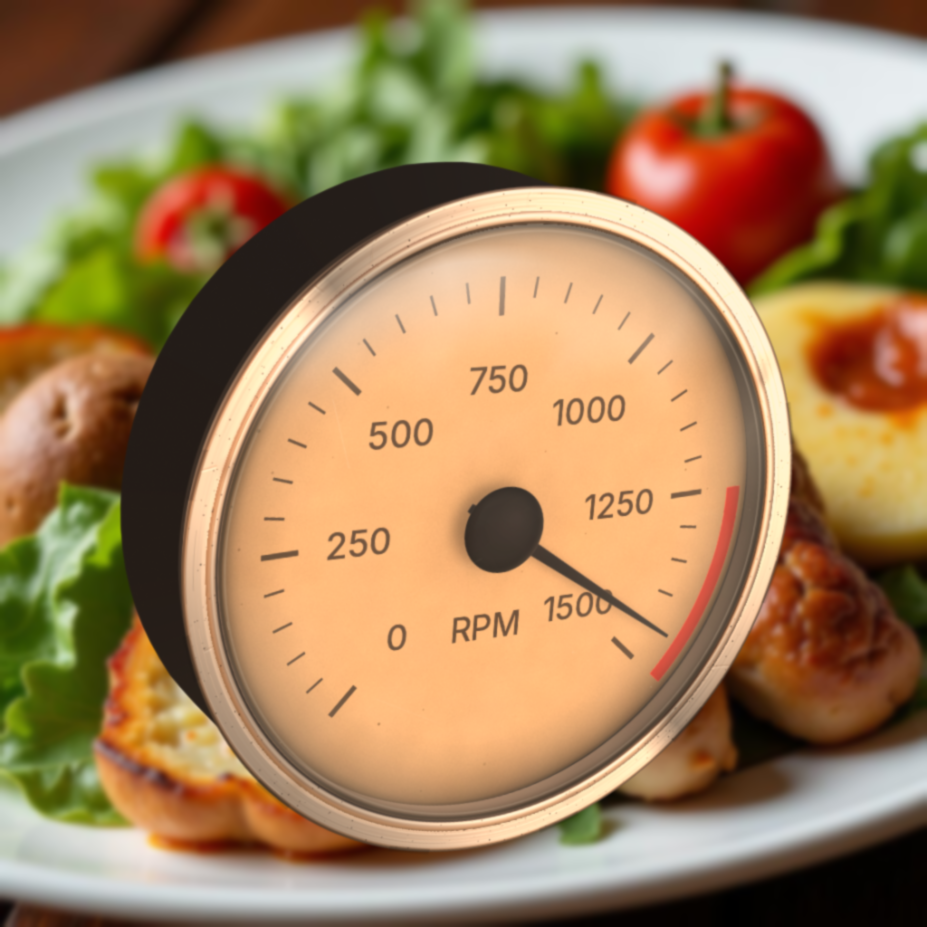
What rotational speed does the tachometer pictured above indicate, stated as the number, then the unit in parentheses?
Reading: 1450 (rpm)
